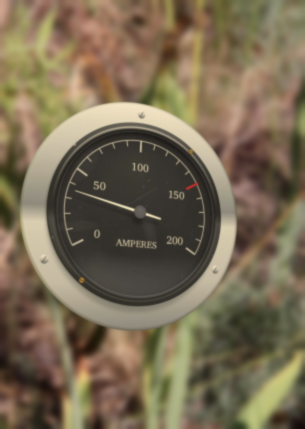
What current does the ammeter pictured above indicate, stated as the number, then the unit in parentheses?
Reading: 35 (A)
